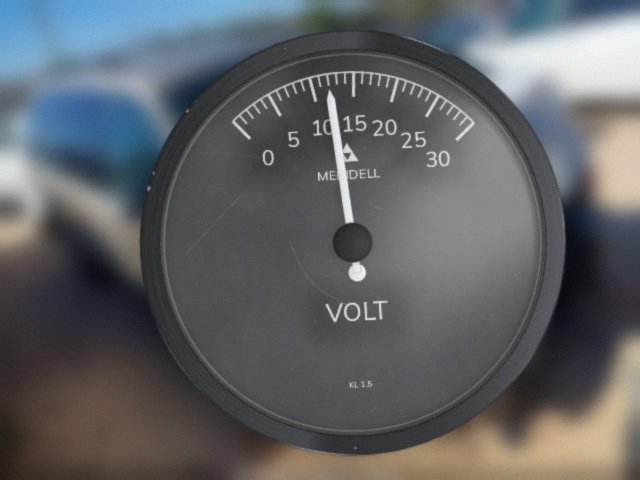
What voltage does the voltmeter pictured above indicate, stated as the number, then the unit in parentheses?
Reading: 12 (V)
